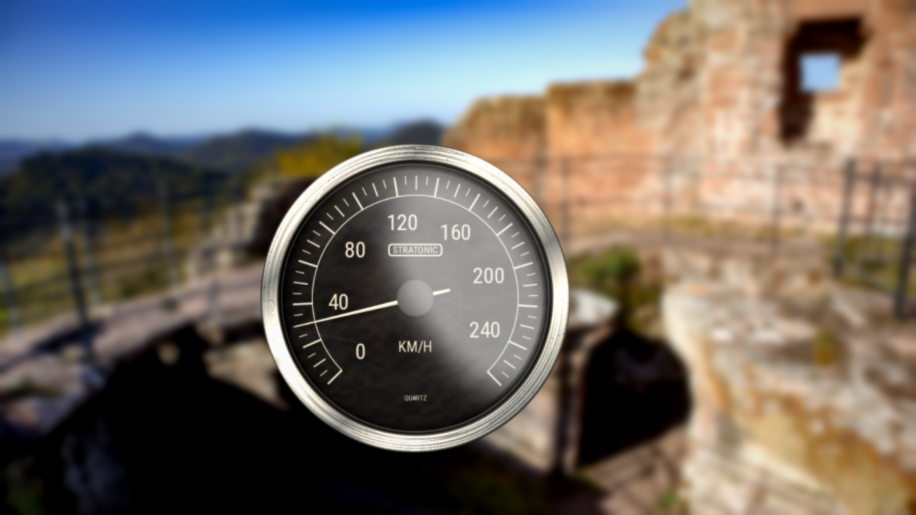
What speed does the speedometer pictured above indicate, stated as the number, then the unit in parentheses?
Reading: 30 (km/h)
